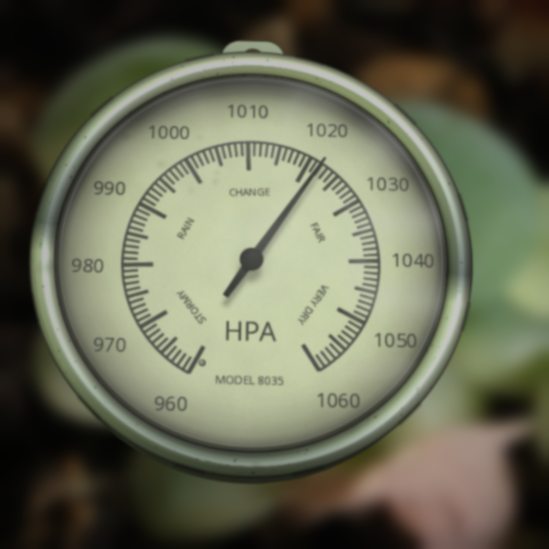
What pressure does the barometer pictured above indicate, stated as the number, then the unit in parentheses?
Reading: 1022 (hPa)
